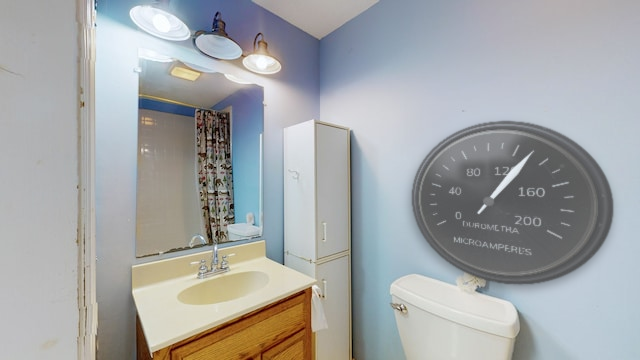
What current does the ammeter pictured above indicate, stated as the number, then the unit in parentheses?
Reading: 130 (µA)
